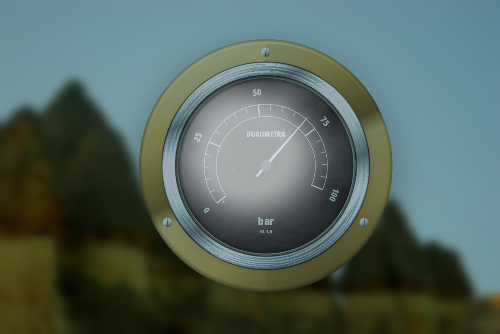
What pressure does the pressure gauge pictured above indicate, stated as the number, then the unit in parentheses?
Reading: 70 (bar)
